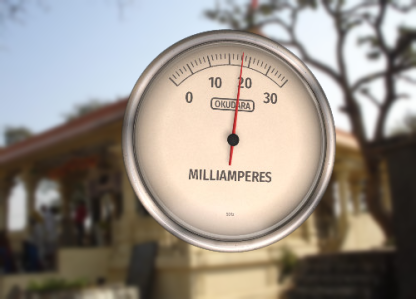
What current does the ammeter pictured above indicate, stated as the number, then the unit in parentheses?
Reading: 18 (mA)
